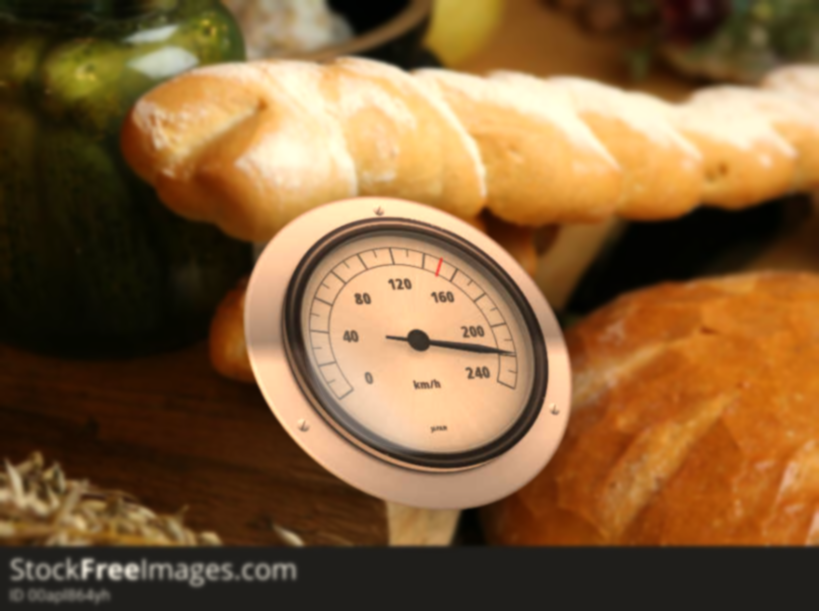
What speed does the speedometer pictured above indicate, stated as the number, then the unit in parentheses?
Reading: 220 (km/h)
